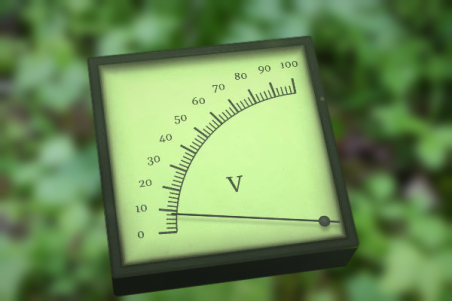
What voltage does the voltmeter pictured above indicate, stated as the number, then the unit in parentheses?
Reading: 8 (V)
